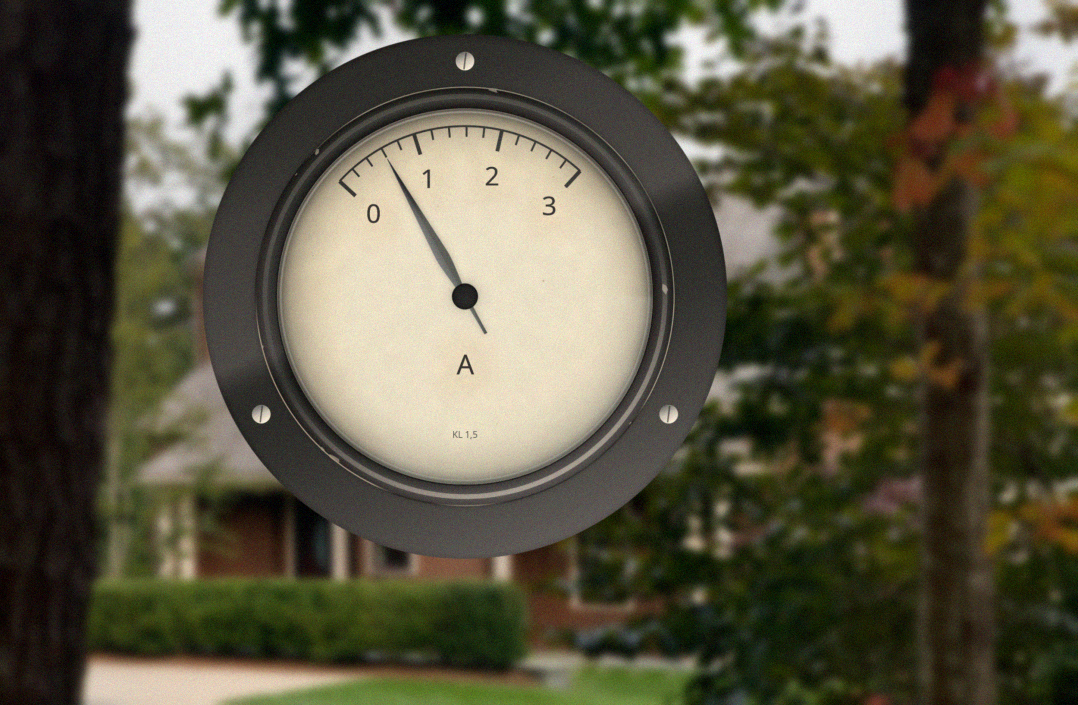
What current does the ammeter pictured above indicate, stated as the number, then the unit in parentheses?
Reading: 0.6 (A)
